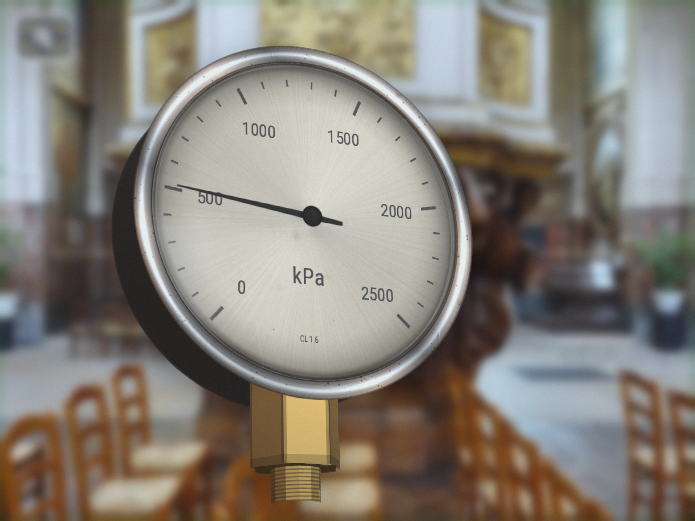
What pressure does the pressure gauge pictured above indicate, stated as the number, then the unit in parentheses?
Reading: 500 (kPa)
